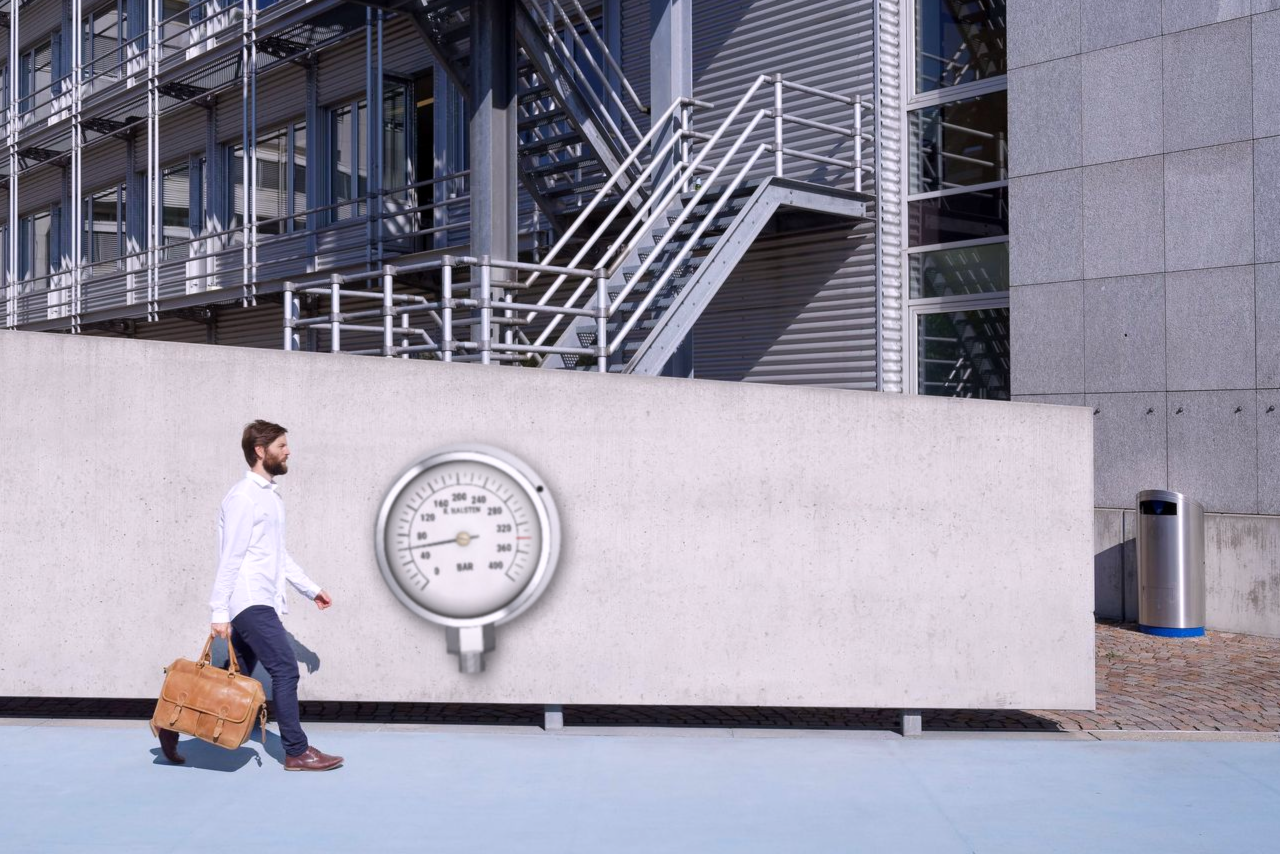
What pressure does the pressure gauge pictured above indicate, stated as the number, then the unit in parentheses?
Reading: 60 (bar)
